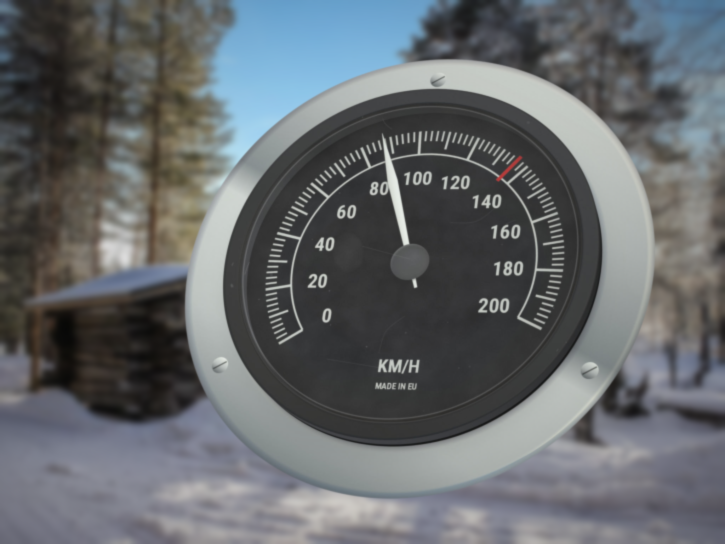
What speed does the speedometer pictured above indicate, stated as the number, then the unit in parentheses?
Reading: 88 (km/h)
